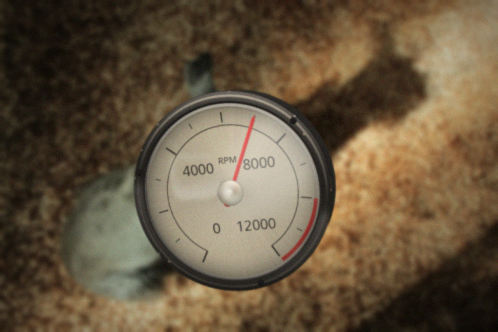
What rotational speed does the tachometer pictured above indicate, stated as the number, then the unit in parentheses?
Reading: 7000 (rpm)
